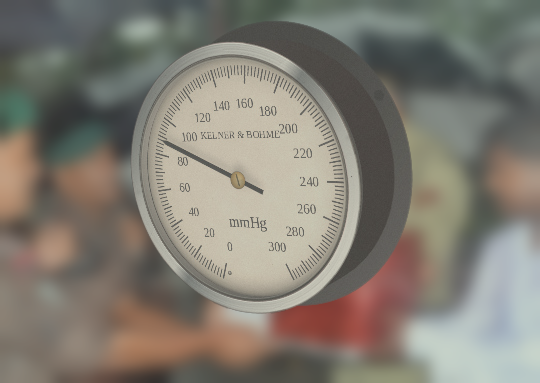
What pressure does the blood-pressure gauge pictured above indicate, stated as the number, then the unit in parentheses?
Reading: 90 (mmHg)
